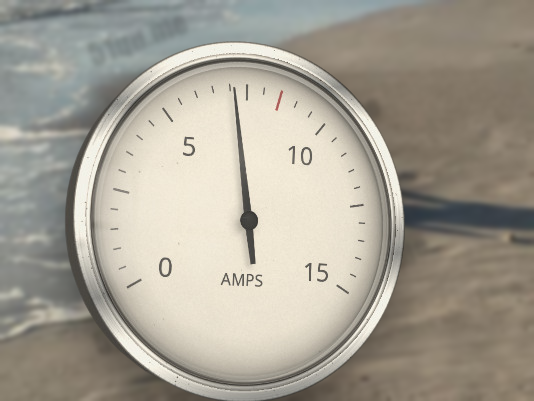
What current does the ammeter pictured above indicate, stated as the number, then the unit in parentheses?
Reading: 7 (A)
